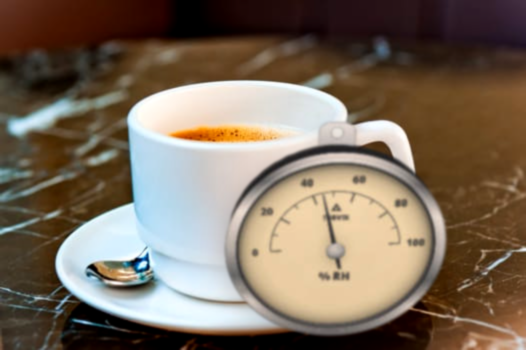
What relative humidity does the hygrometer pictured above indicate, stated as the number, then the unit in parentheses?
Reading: 45 (%)
